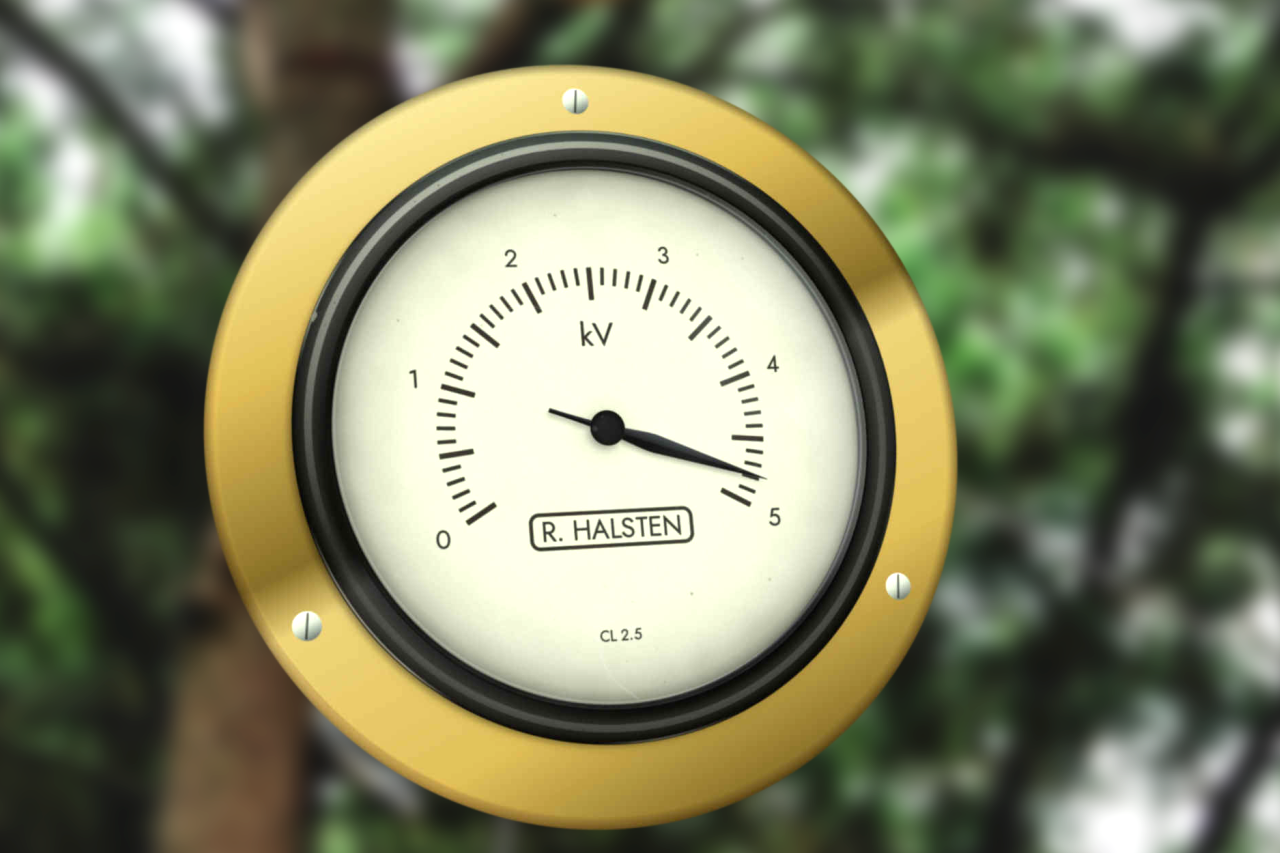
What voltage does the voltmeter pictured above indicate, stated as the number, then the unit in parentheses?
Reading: 4.8 (kV)
